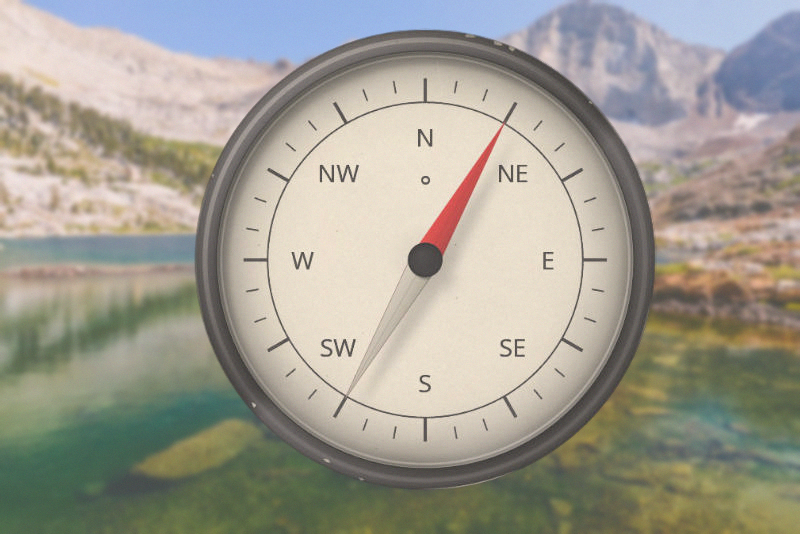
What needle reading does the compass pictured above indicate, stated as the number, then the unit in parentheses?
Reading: 30 (°)
